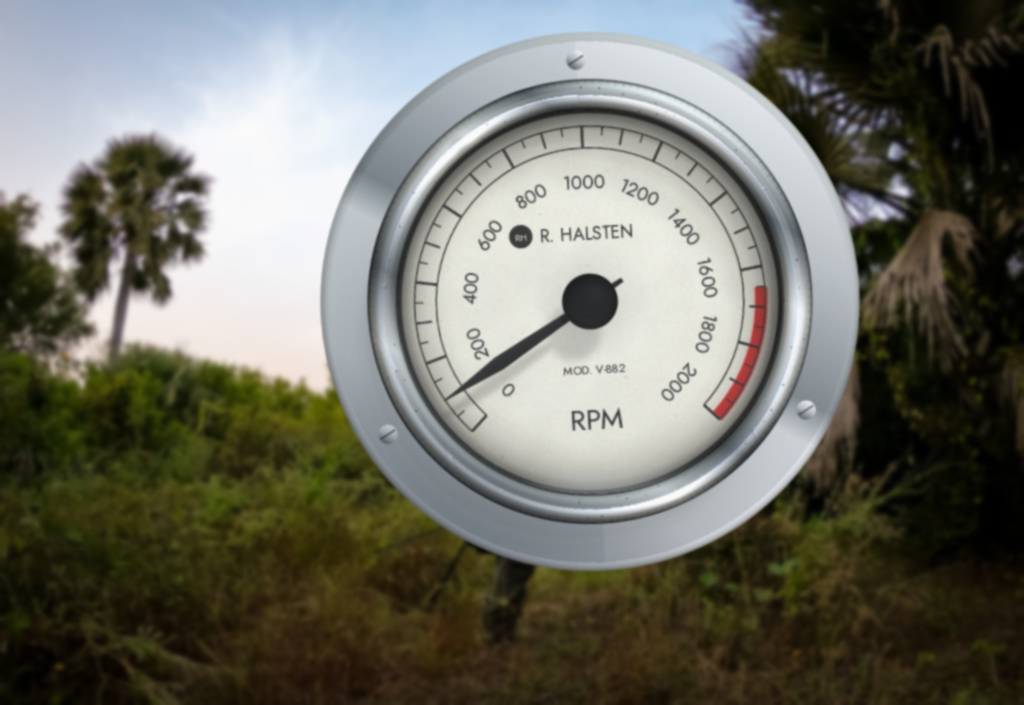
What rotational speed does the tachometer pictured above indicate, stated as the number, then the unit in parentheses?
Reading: 100 (rpm)
